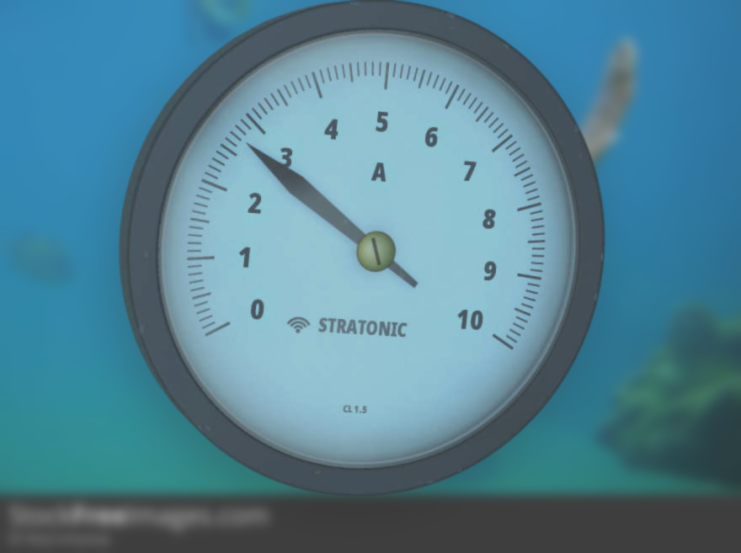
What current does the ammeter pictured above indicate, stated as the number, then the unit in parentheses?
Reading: 2.7 (A)
